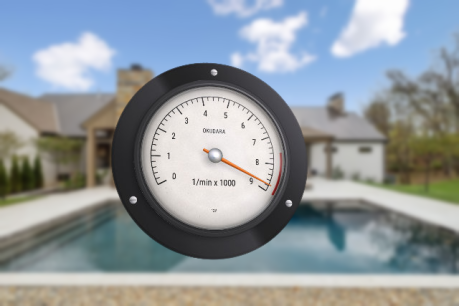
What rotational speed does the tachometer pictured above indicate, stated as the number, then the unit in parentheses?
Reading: 8800 (rpm)
